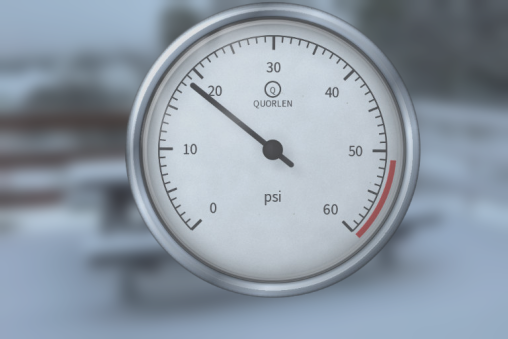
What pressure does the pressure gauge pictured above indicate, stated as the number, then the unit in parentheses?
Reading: 18.5 (psi)
